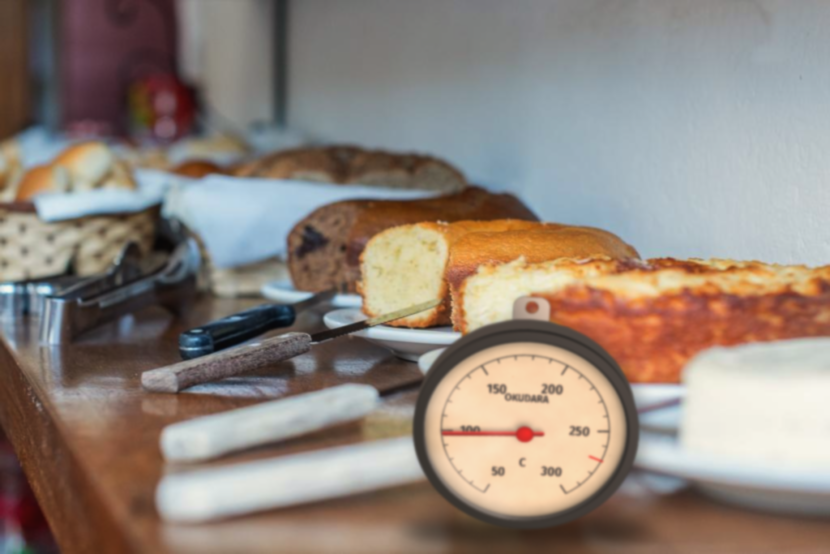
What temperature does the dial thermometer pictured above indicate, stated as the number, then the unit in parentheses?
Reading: 100 (°C)
